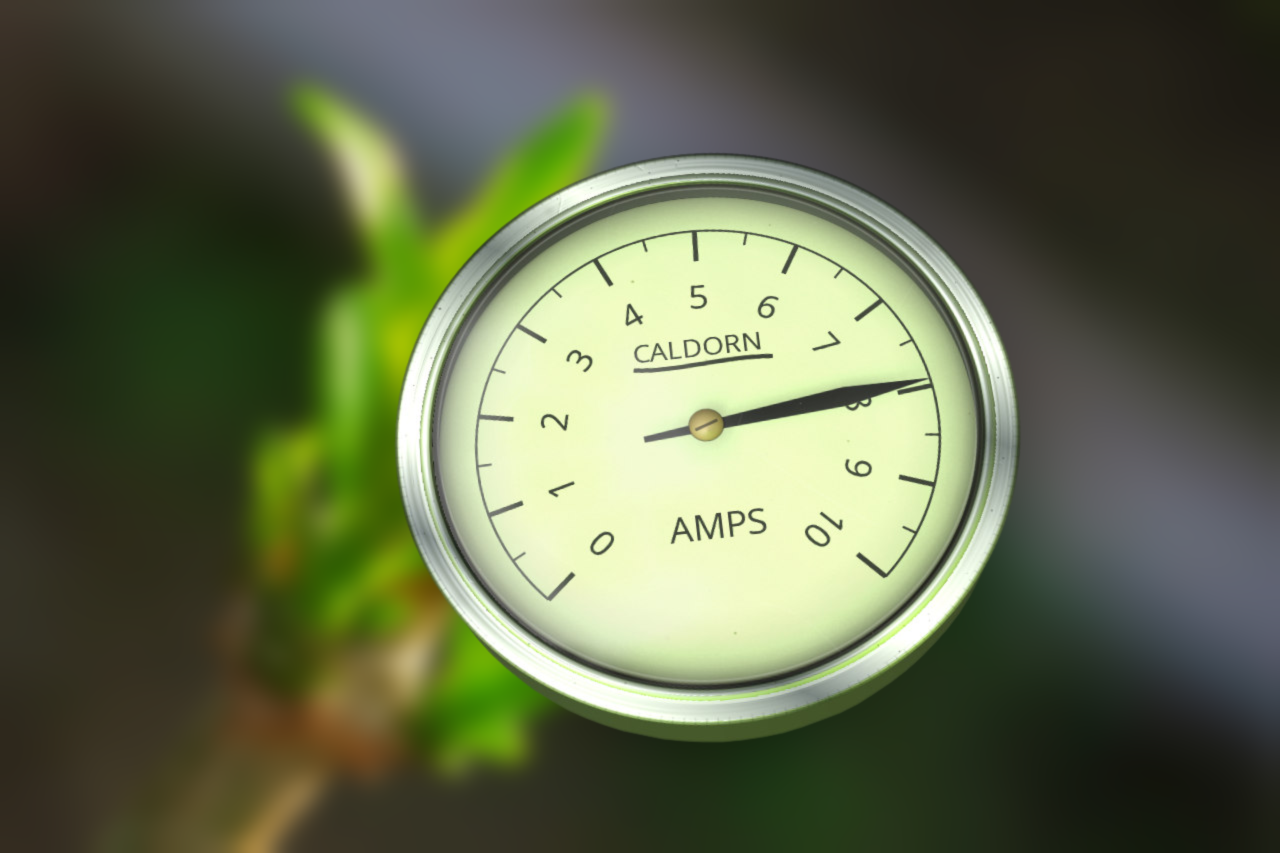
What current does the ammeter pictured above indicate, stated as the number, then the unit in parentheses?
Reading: 8 (A)
